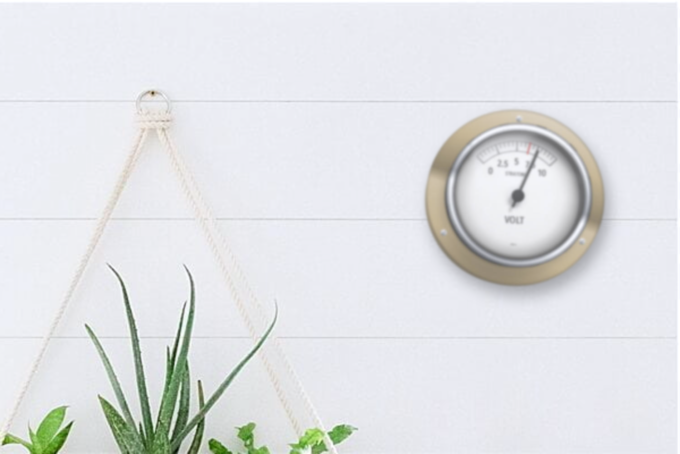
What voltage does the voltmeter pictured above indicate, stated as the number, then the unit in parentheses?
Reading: 7.5 (V)
